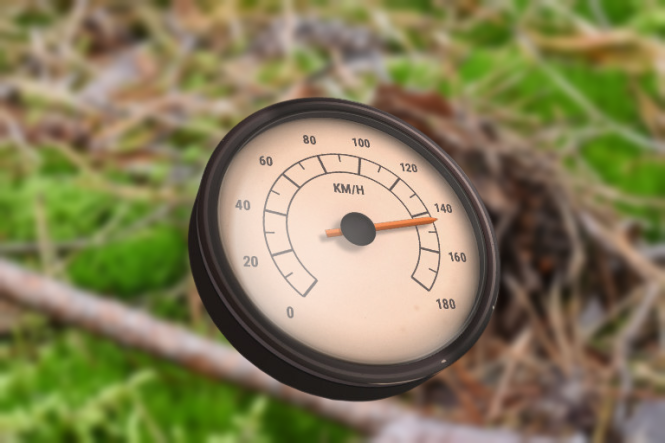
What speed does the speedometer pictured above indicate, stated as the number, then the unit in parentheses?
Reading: 145 (km/h)
